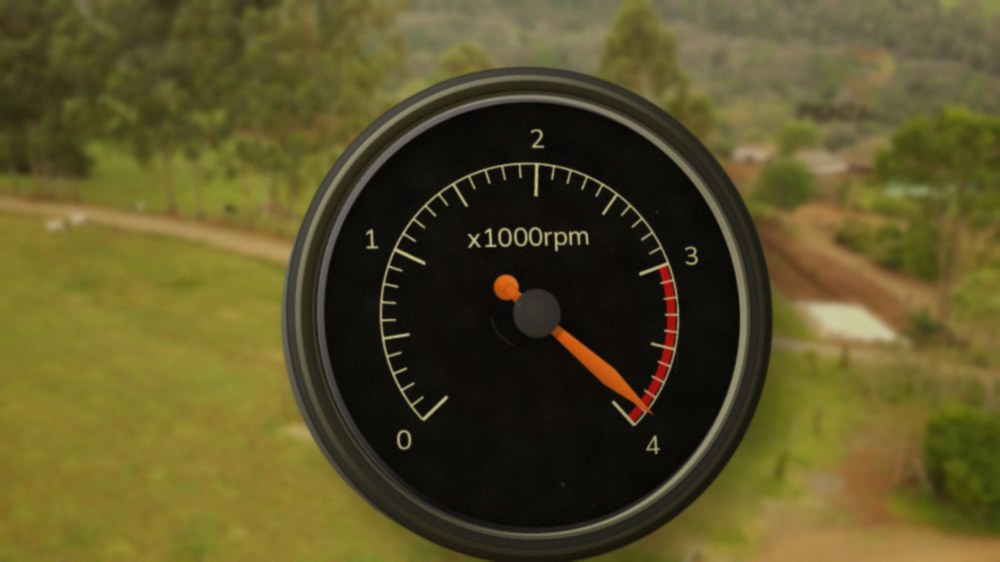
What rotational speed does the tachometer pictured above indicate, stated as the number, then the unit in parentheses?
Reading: 3900 (rpm)
